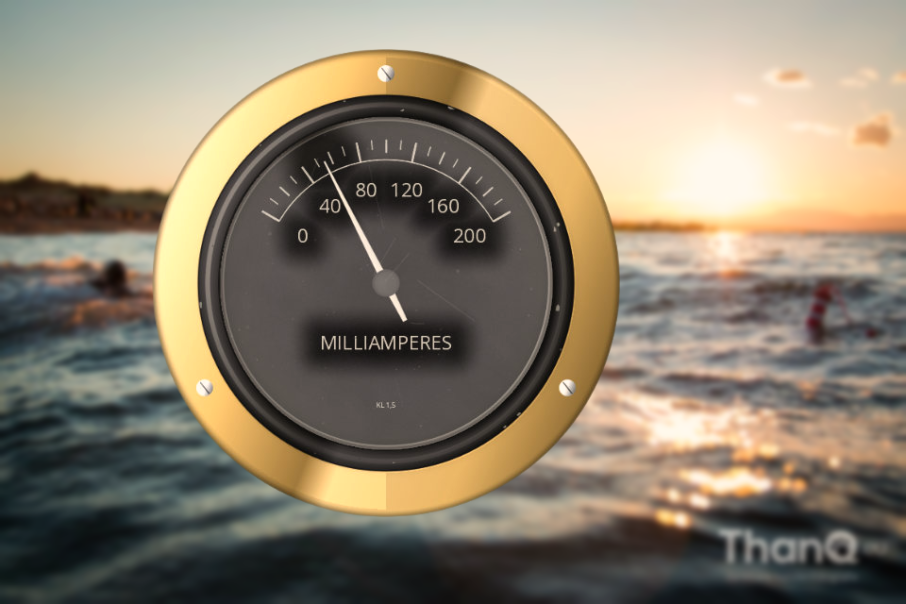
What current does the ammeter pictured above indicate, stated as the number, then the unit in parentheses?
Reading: 55 (mA)
